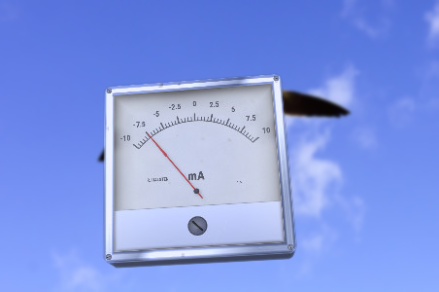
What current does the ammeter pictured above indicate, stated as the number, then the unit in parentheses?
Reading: -7.5 (mA)
